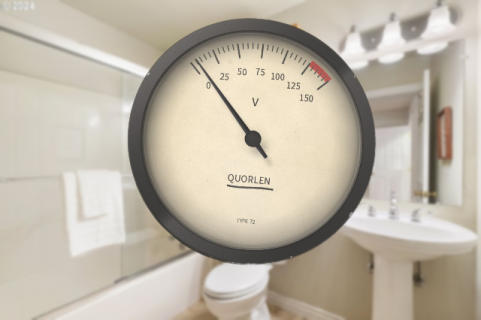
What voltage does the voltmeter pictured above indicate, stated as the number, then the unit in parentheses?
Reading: 5 (V)
